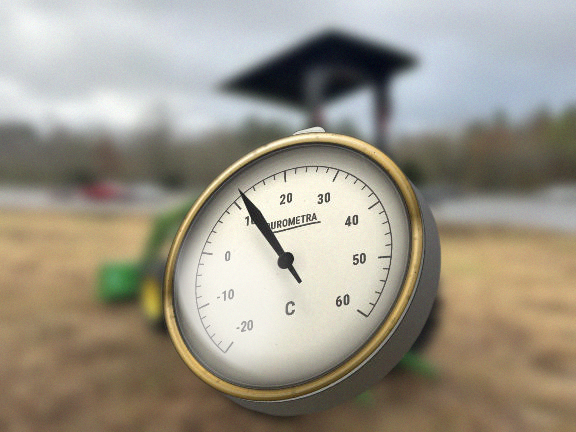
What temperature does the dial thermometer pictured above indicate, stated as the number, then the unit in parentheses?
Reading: 12 (°C)
